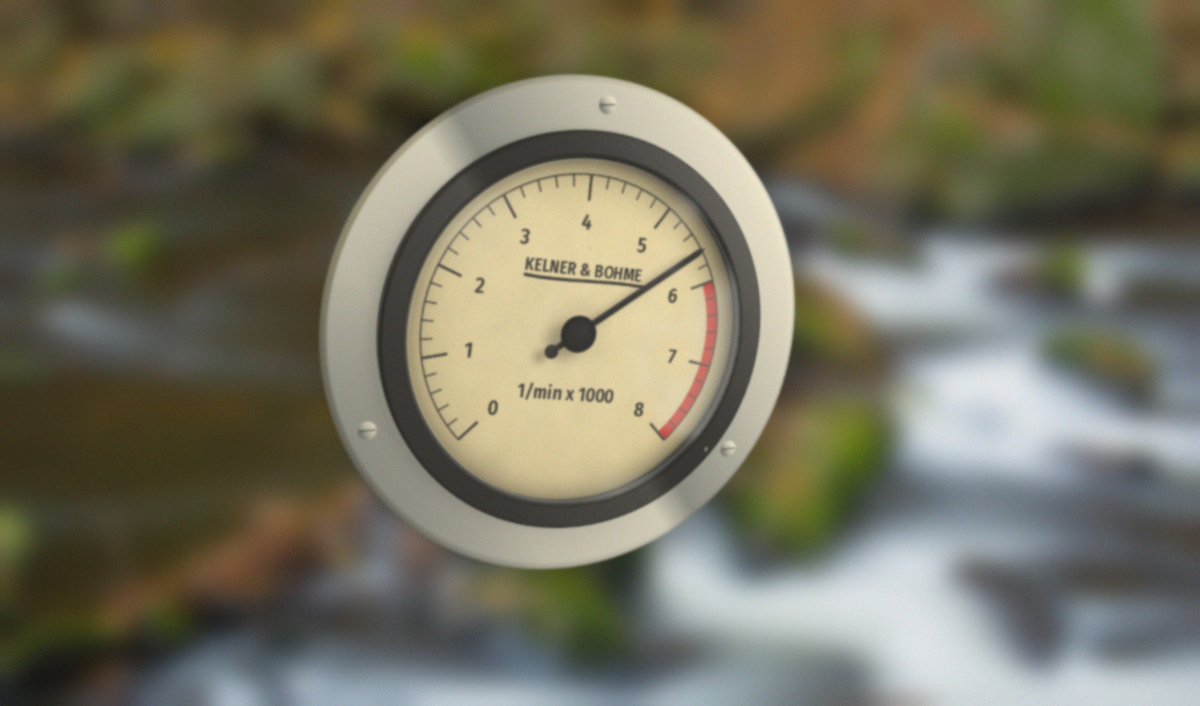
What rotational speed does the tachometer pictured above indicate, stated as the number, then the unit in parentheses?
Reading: 5600 (rpm)
